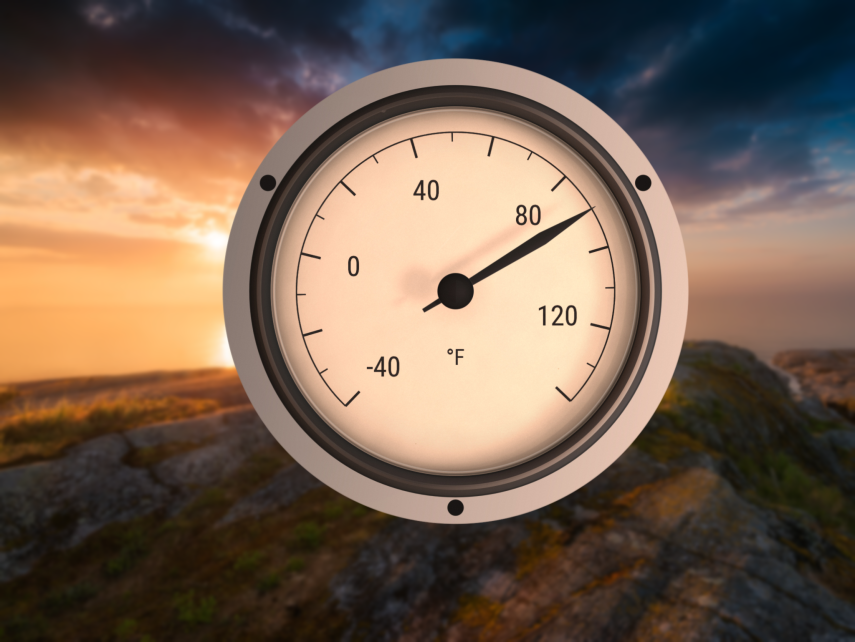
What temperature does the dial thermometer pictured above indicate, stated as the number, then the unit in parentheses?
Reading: 90 (°F)
